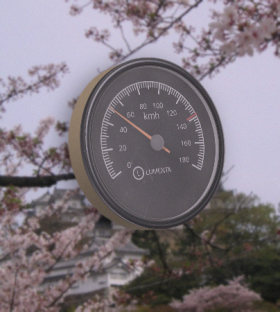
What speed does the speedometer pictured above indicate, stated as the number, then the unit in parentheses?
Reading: 50 (km/h)
